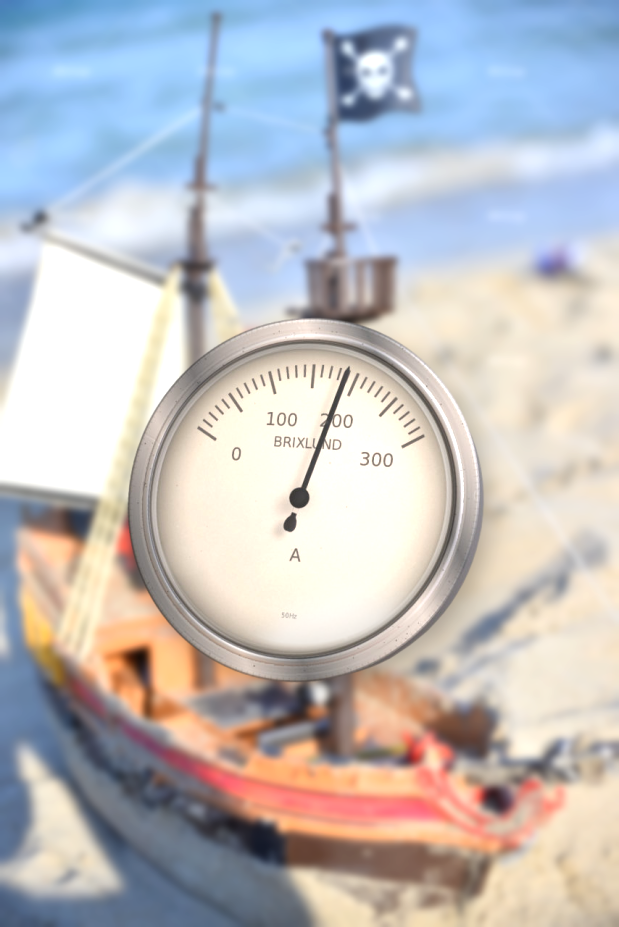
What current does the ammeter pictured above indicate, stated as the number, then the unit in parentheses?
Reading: 190 (A)
